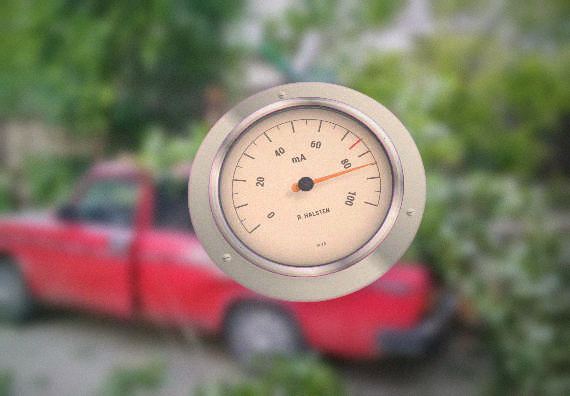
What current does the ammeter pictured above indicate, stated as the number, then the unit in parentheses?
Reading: 85 (mA)
